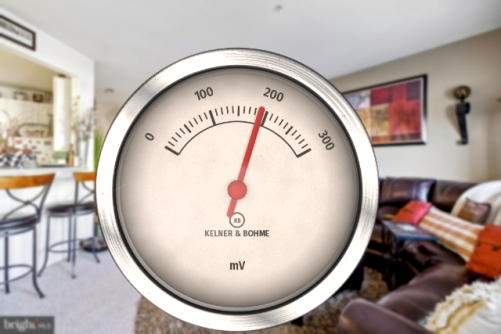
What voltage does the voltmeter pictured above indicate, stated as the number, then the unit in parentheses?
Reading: 190 (mV)
